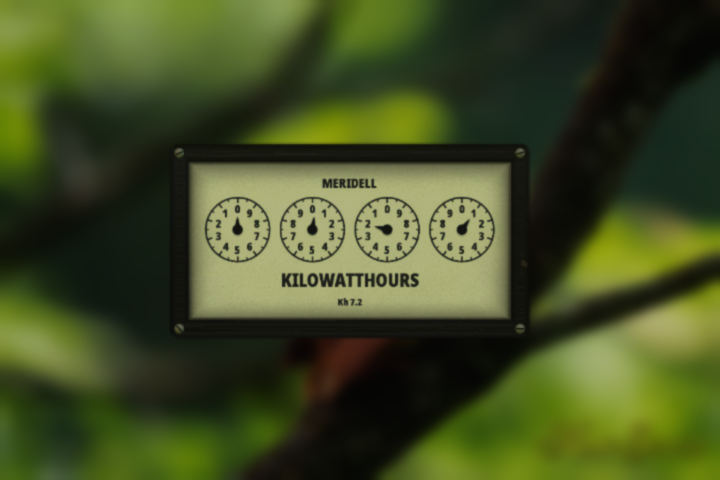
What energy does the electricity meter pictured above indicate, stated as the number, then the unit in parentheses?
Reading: 21 (kWh)
